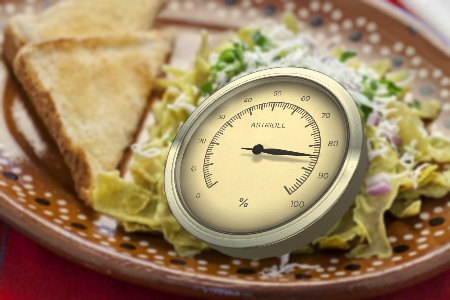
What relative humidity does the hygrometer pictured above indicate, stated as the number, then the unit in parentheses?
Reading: 85 (%)
